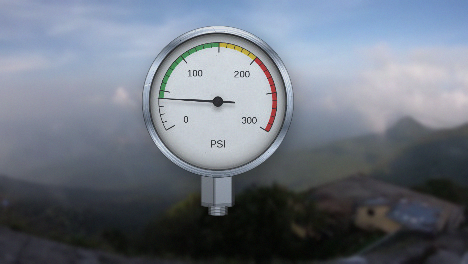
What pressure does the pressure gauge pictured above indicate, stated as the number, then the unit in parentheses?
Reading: 40 (psi)
